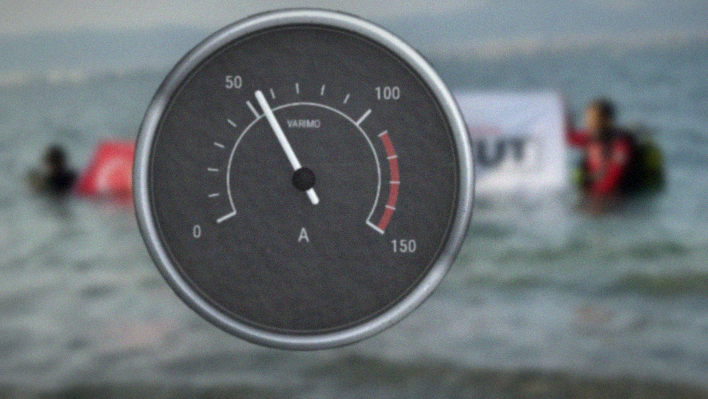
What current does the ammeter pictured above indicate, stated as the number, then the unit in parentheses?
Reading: 55 (A)
